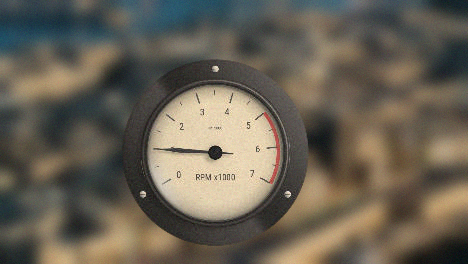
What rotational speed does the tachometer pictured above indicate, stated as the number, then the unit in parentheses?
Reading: 1000 (rpm)
